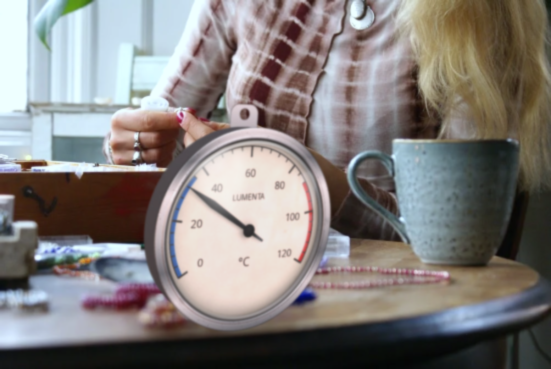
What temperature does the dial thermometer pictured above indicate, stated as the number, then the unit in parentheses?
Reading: 32 (°C)
